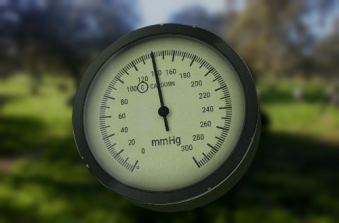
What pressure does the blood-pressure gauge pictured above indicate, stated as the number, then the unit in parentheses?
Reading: 140 (mmHg)
